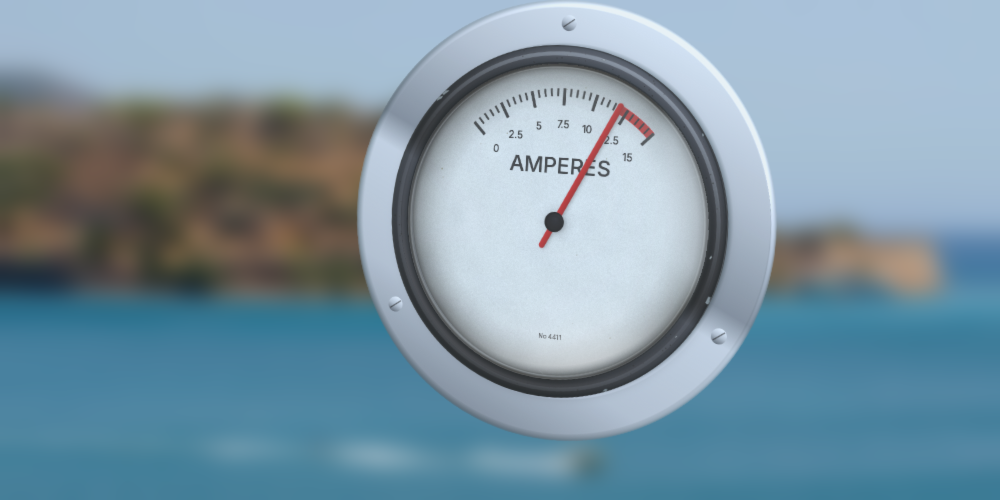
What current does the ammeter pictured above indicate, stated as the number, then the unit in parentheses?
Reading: 12 (A)
